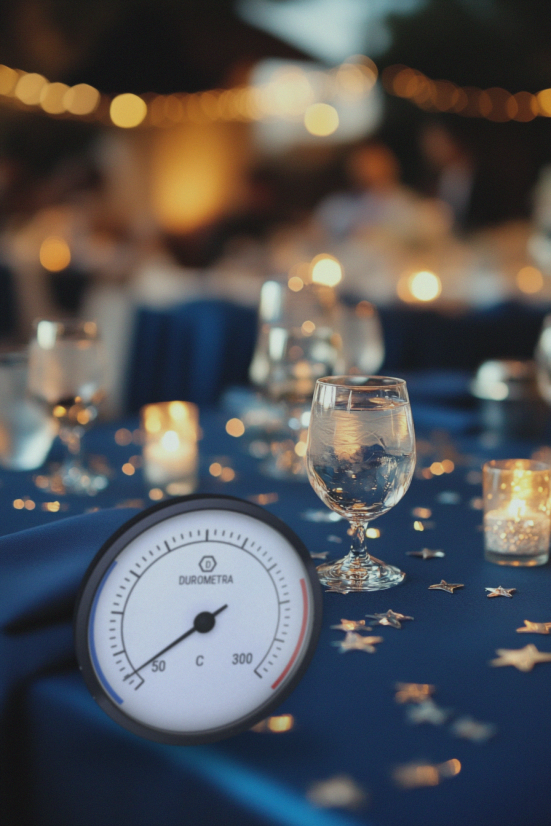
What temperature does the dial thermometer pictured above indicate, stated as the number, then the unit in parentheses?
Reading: 60 (°C)
